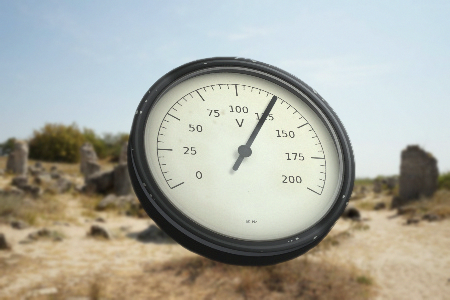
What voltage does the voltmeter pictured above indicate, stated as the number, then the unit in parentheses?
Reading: 125 (V)
